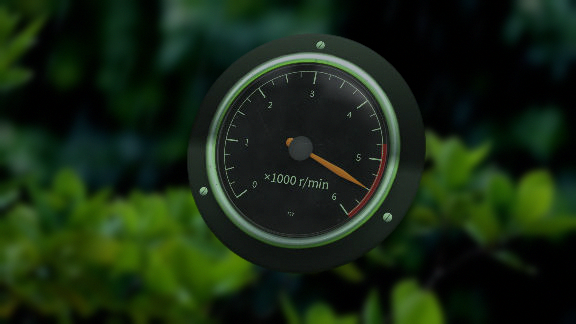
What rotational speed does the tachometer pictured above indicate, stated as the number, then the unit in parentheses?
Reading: 5500 (rpm)
